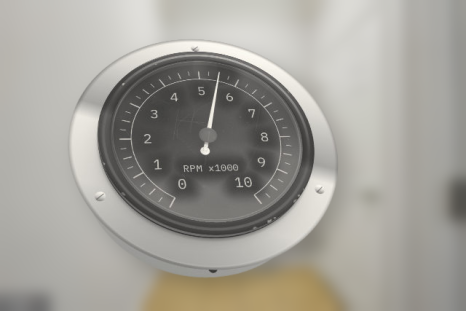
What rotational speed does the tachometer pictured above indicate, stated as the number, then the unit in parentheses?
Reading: 5500 (rpm)
